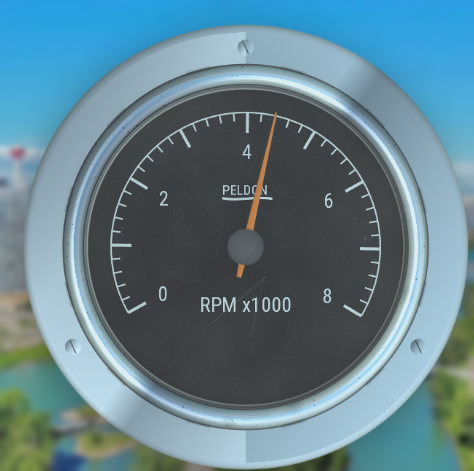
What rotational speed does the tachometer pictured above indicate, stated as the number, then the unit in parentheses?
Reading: 4400 (rpm)
